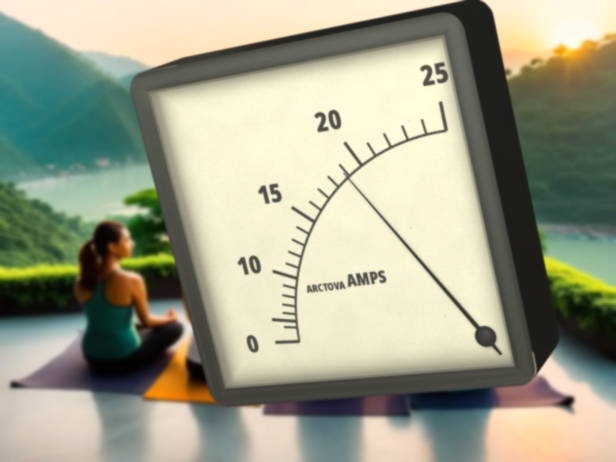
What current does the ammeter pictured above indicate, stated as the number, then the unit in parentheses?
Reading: 19 (A)
